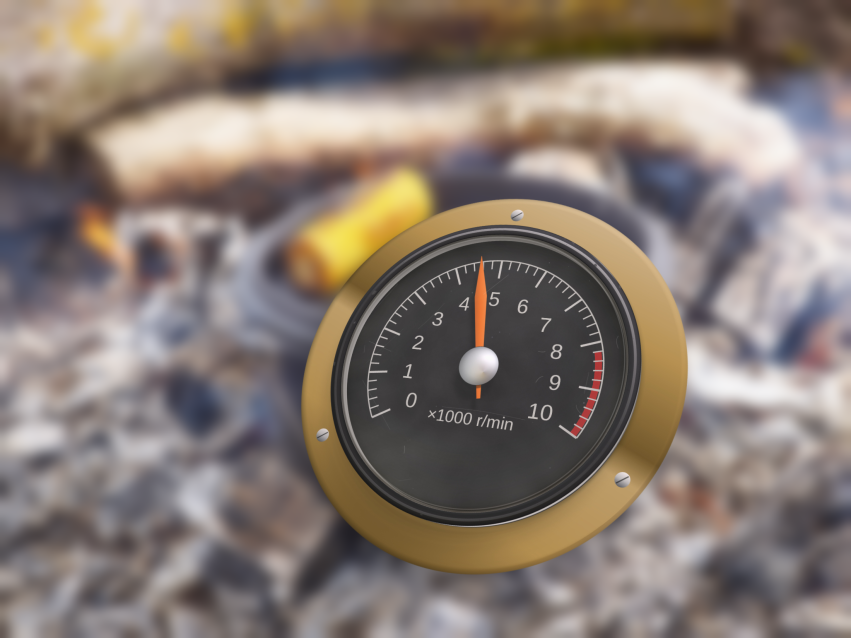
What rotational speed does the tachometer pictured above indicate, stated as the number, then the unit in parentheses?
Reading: 4600 (rpm)
